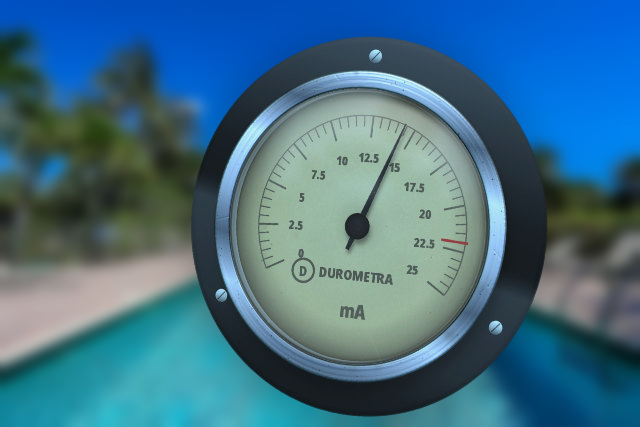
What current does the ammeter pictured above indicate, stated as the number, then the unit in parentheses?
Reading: 14.5 (mA)
